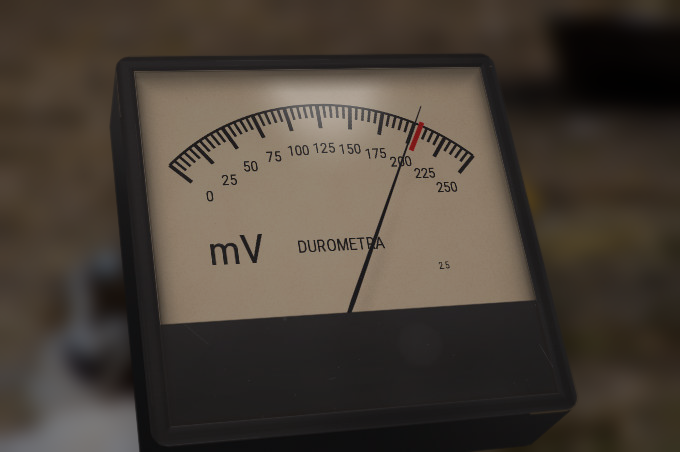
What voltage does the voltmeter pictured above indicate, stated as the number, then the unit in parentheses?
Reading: 200 (mV)
